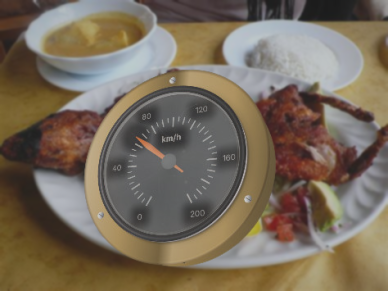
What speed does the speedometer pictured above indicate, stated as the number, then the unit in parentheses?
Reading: 65 (km/h)
